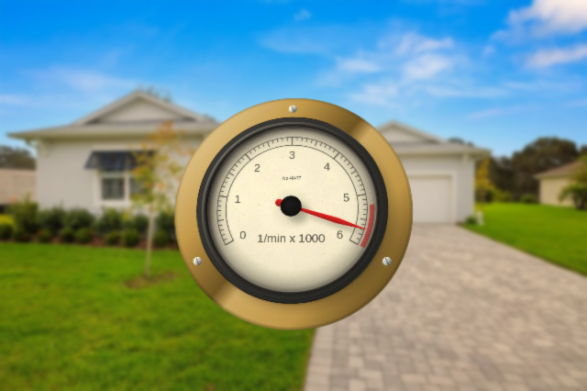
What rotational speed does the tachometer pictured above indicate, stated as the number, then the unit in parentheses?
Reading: 5700 (rpm)
